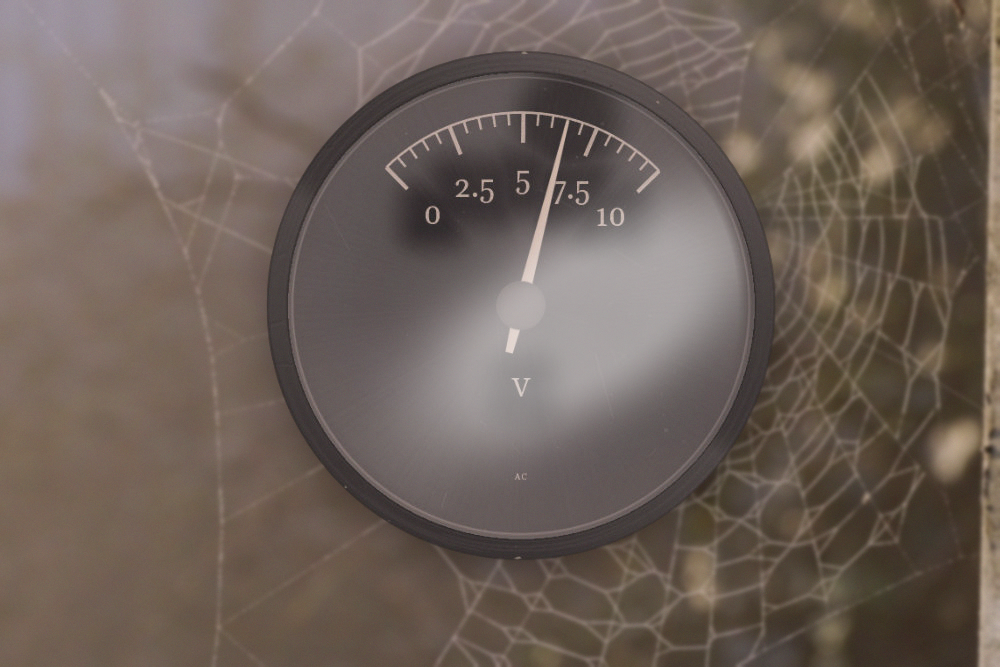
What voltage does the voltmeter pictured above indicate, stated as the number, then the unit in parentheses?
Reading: 6.5 (V)
